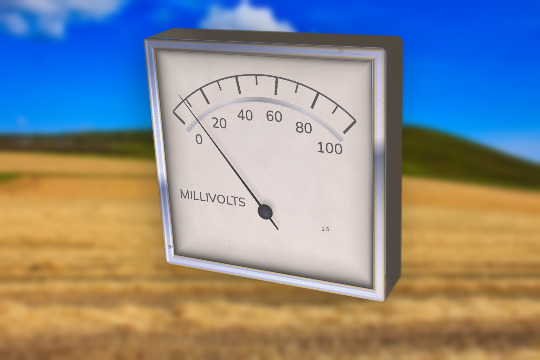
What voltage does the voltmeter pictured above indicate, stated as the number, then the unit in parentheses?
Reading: 10 (mV)
